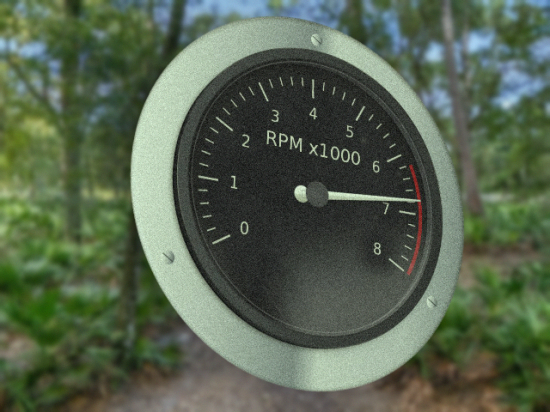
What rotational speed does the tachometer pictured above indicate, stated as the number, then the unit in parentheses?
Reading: 6800 (rpm)
